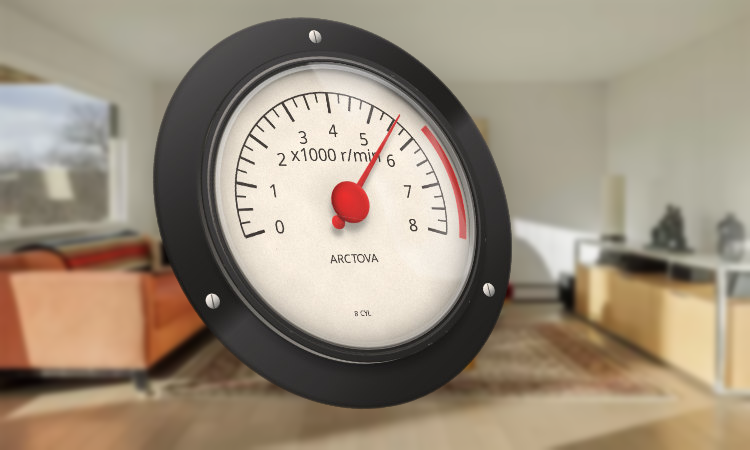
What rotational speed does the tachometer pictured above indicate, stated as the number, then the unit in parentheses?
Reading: 5500 (rpm)
